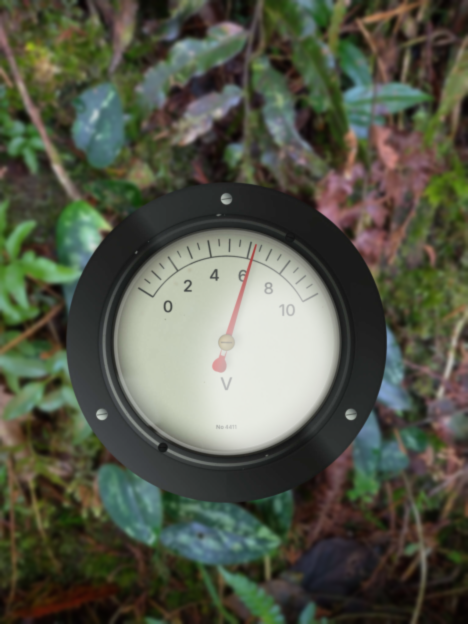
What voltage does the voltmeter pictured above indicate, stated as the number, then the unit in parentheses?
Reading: 6.25 (V)
